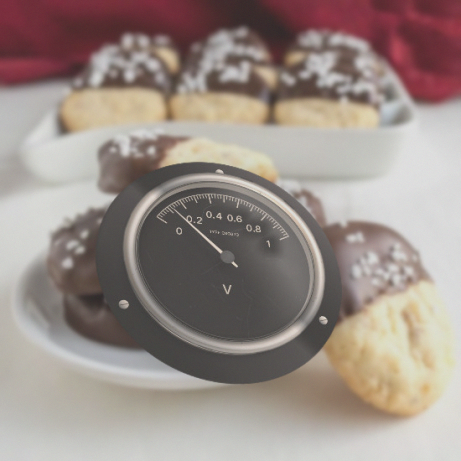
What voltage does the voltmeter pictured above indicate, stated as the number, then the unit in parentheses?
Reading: 0.1 (V)
